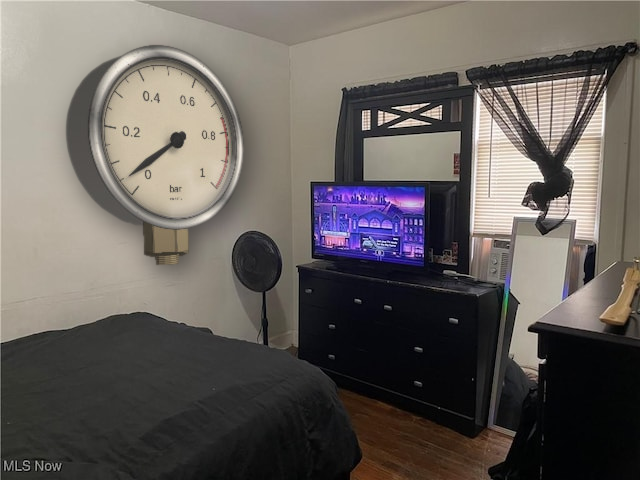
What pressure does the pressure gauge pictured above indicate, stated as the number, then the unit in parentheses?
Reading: 0.05 (bar)
